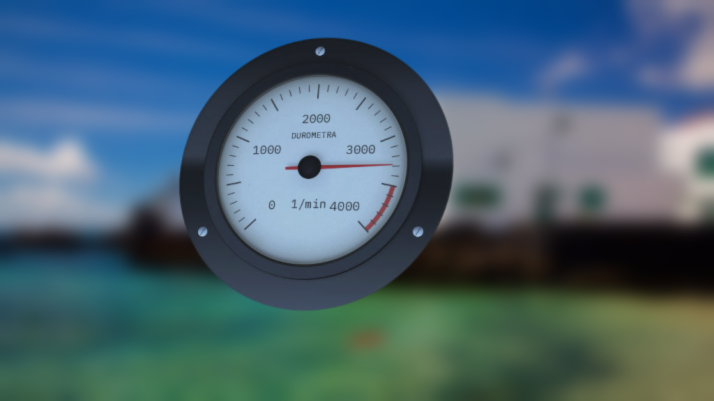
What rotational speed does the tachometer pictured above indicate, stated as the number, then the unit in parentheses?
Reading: 3300 (rpm)
